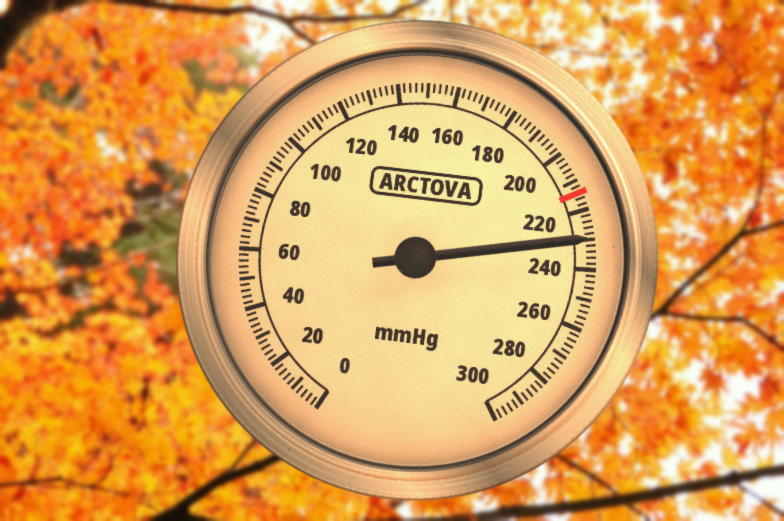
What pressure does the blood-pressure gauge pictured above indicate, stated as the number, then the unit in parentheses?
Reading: 230 (mmHg)
